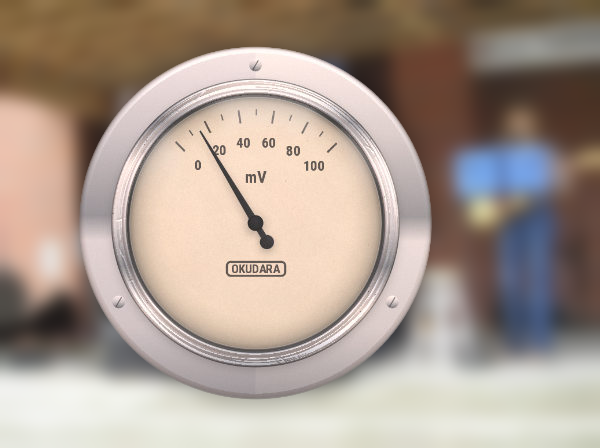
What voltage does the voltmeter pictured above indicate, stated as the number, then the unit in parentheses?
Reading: 15 (mV)
